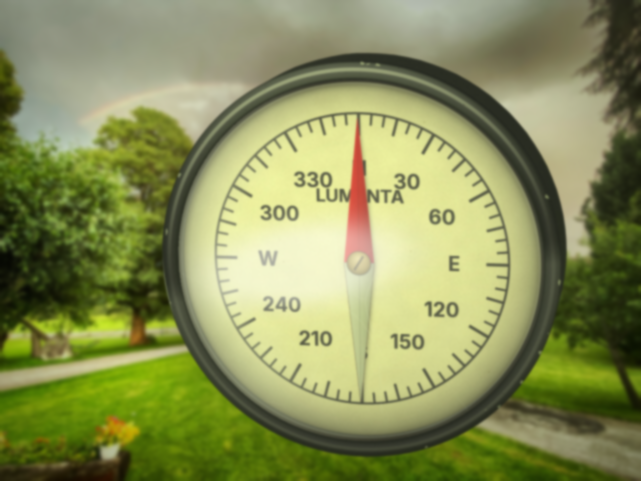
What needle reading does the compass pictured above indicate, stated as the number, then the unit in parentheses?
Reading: 0 (°)
